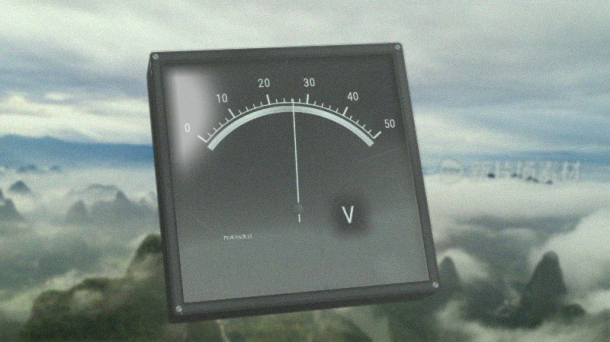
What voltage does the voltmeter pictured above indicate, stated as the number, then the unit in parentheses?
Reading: 26 (V)
